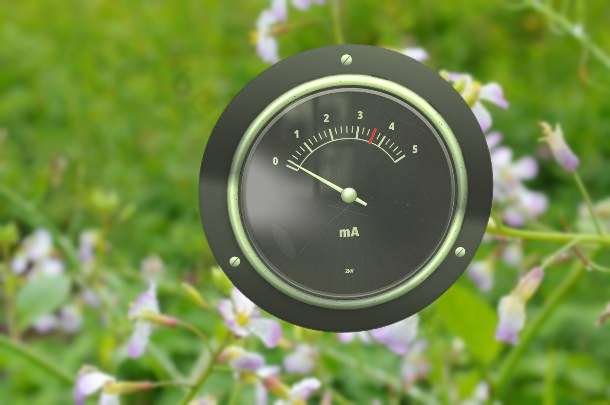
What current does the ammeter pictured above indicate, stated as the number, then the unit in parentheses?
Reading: 0.2 (mA)
